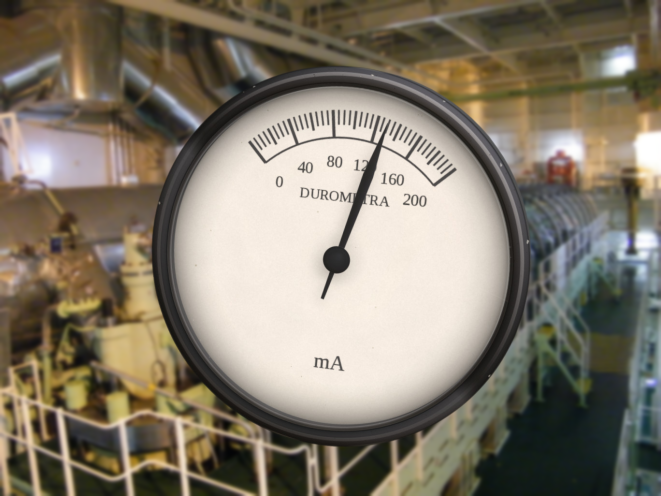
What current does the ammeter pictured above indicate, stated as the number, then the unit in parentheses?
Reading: 130 (mA)
